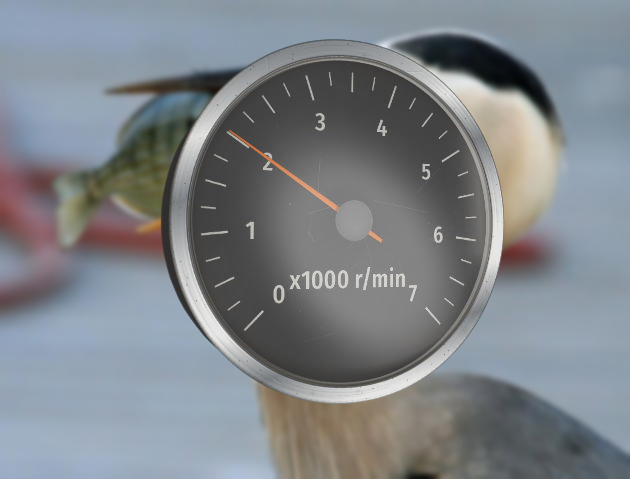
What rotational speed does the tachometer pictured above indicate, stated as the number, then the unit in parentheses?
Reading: 2000 (rpm)
